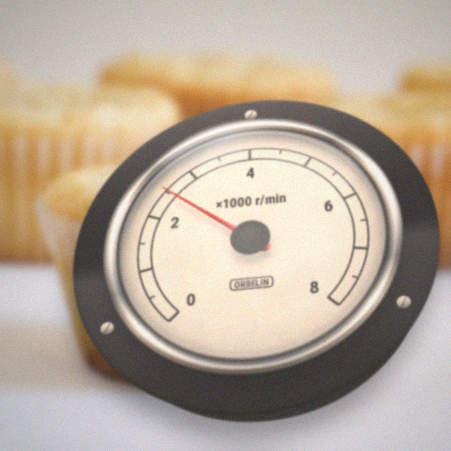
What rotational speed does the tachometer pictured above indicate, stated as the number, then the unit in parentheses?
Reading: 2500 (rpm)
